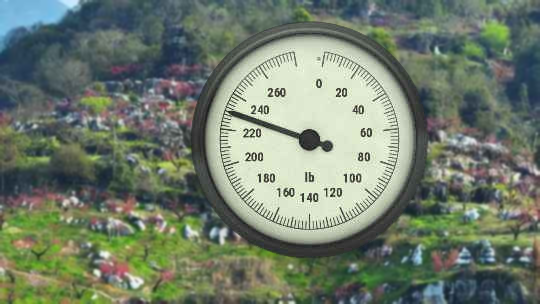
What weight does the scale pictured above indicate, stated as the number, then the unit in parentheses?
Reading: 230 (lb)
